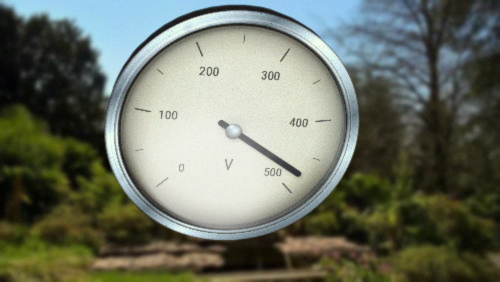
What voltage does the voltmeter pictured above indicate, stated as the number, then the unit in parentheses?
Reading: 475 (V)
